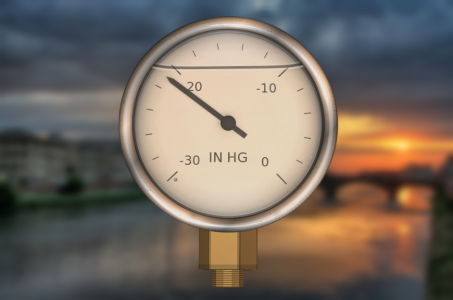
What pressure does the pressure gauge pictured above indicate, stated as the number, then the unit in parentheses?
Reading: -21 (inHg)
